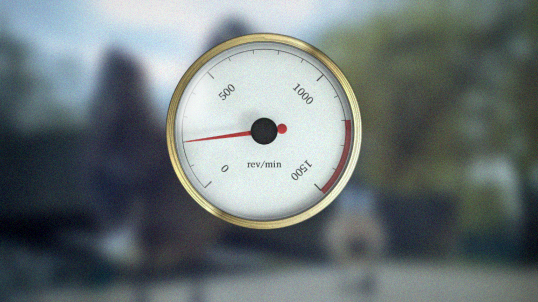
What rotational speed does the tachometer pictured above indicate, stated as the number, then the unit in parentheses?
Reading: 200 (rpm)
